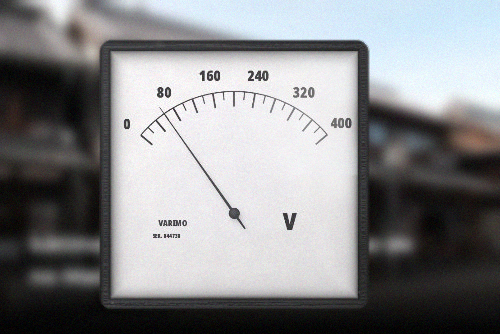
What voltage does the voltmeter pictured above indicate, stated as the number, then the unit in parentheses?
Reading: 60 (V)
